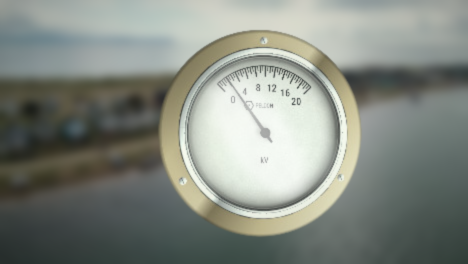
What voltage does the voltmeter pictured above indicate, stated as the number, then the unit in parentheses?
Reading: 2 (kV)
